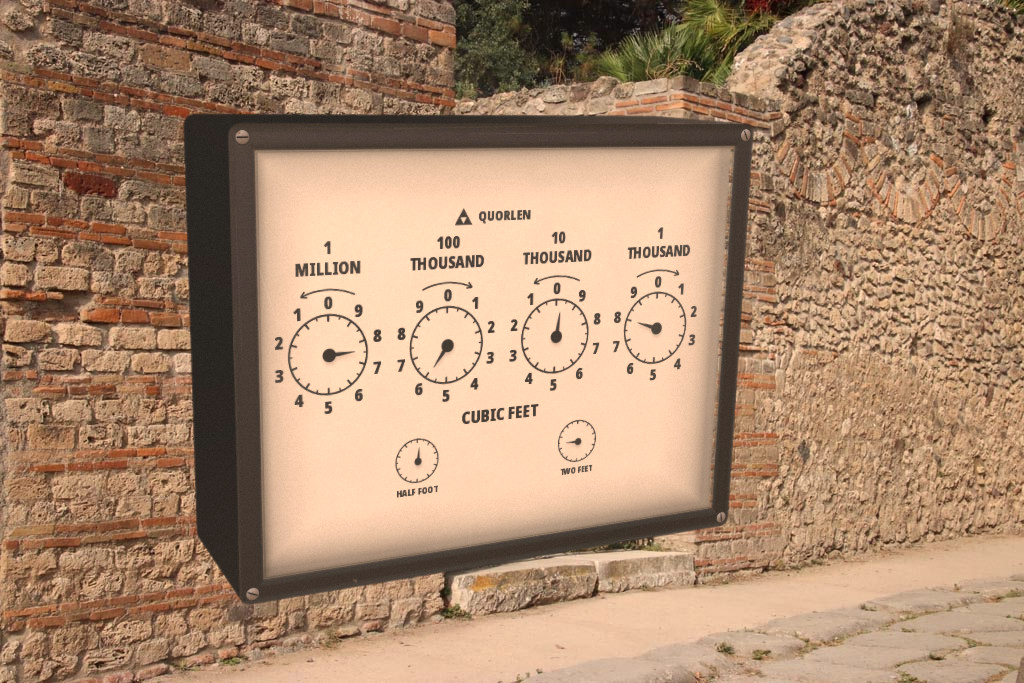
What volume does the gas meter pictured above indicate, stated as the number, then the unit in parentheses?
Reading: 759800 (ft³)
